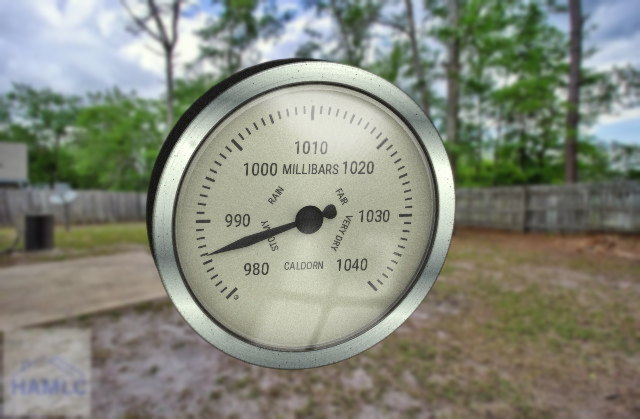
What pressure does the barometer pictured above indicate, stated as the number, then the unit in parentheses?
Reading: 986 (mbar)
